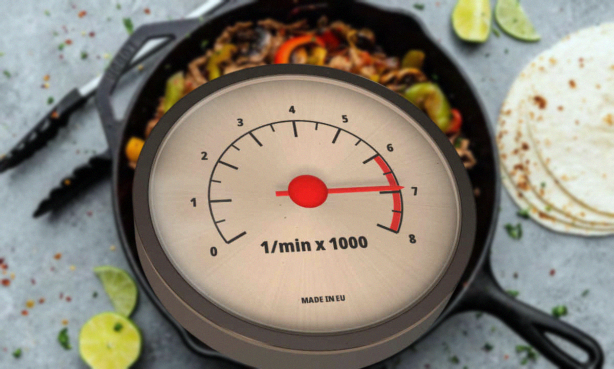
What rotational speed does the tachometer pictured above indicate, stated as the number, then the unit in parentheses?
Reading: 7000 (rpm)
